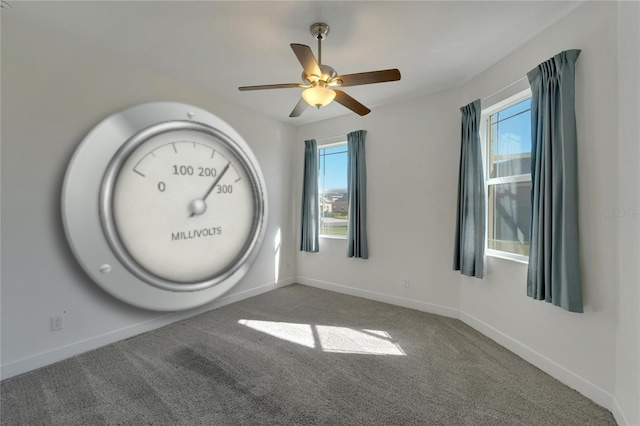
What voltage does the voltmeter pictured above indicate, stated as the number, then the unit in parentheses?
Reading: 250 (mV)
